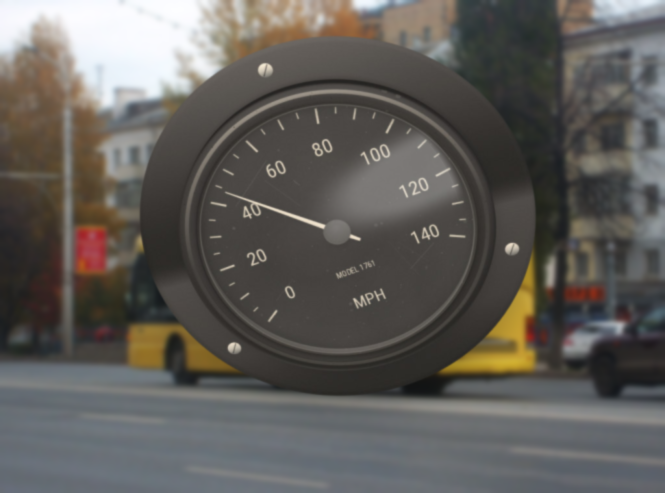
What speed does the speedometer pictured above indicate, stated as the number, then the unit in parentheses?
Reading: 45 (mph)
